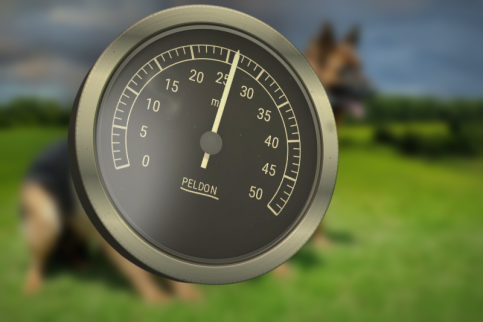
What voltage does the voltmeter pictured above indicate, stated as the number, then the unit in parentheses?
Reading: 26 (mV)
